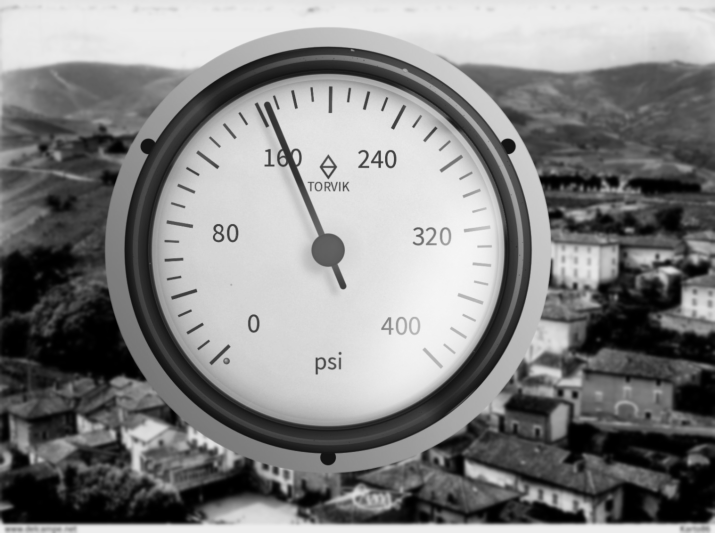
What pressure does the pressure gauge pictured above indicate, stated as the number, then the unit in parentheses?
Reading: 165 (psi)
